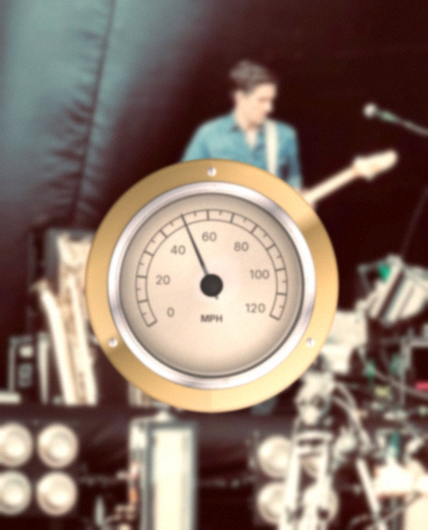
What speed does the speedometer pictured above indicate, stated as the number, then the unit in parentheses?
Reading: 50 (mph)
